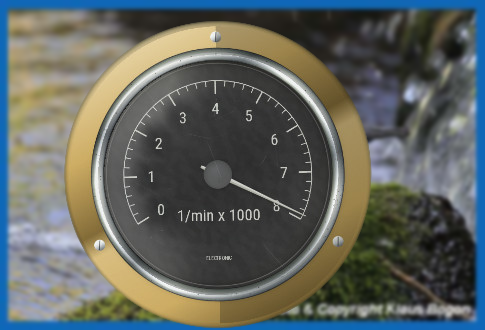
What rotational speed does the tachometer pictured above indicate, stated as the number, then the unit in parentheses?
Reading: 7900 (rpm)
